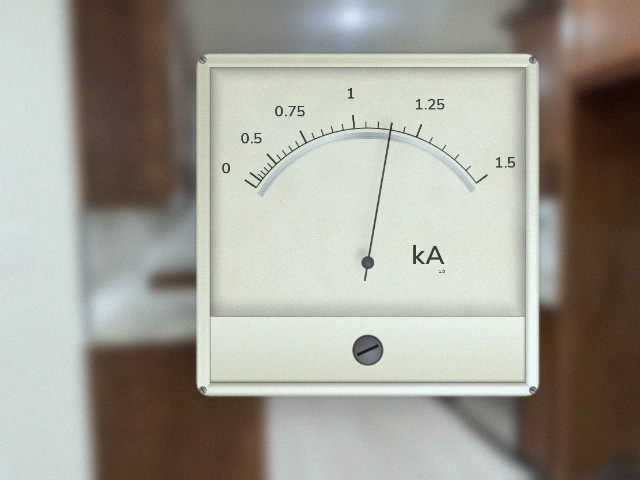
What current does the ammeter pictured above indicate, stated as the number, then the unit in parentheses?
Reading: 1.15 (kA)
